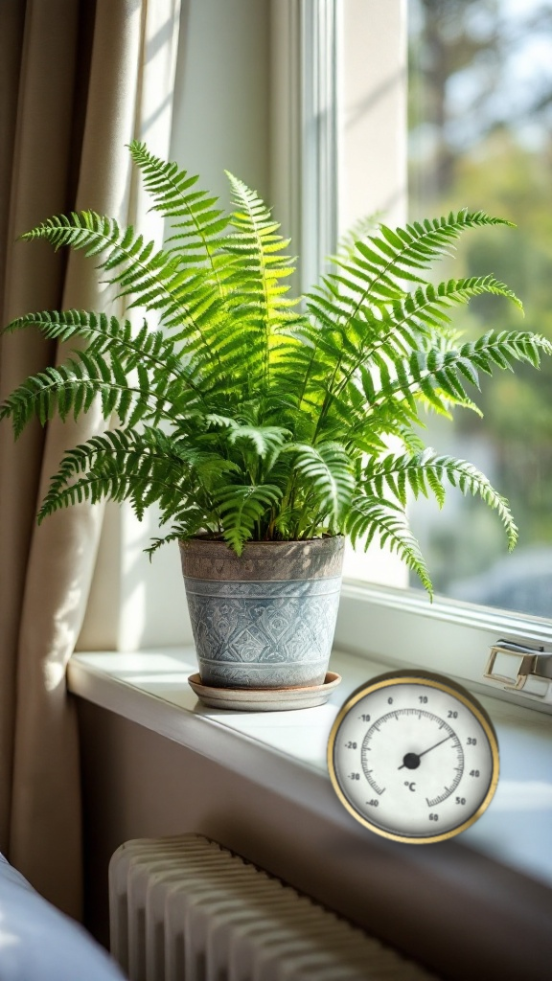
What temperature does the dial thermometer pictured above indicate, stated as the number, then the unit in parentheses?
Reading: 25 (°C)
